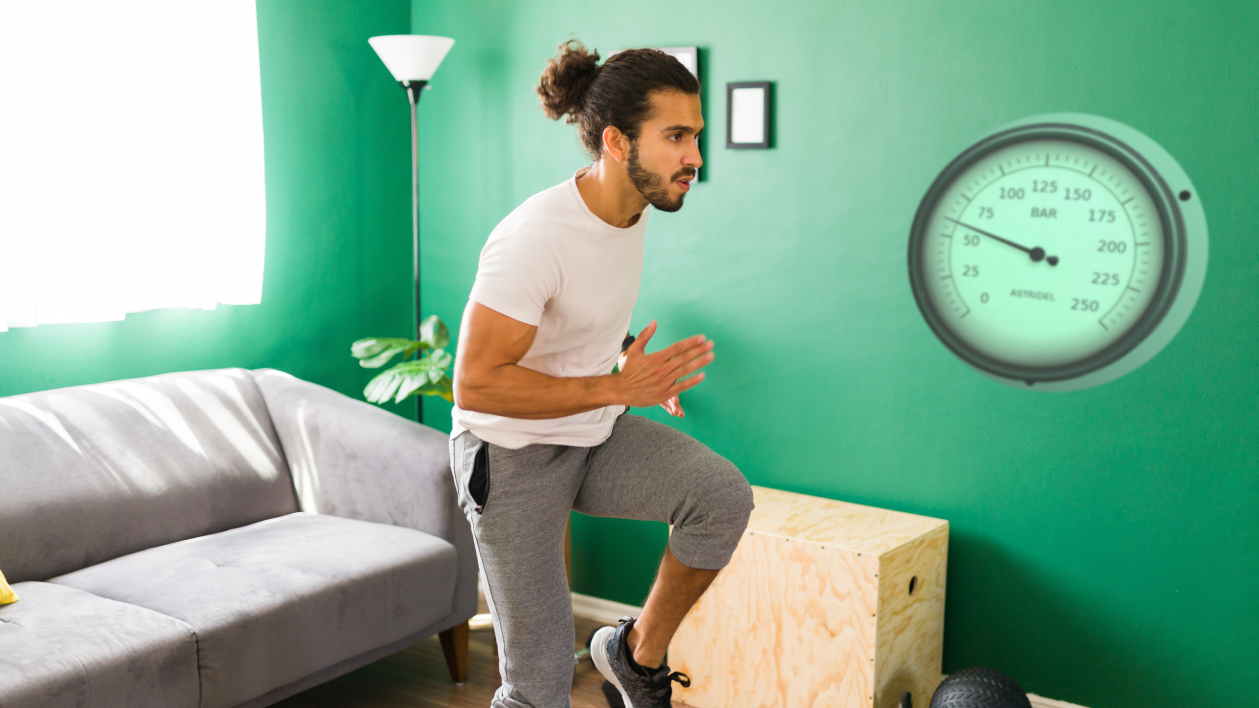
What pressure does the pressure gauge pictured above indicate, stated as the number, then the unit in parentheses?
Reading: 60 (bar)
